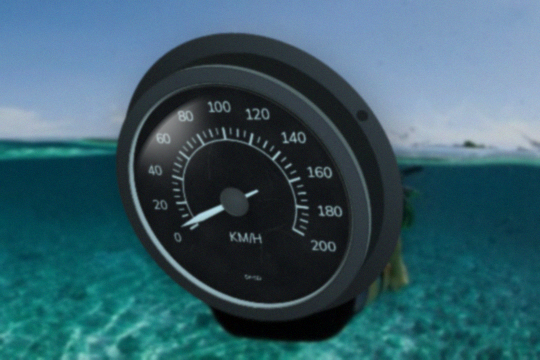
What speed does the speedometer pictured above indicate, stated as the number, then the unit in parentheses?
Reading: 5 (km/h)
